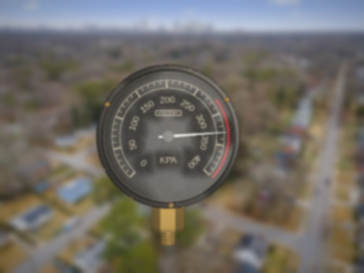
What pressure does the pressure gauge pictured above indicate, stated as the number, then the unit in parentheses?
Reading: 330 (kPa)
